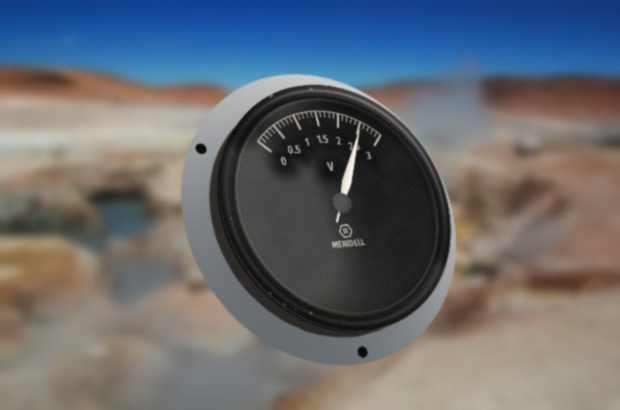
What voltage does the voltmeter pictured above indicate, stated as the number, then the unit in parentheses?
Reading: 2.5 (V)
